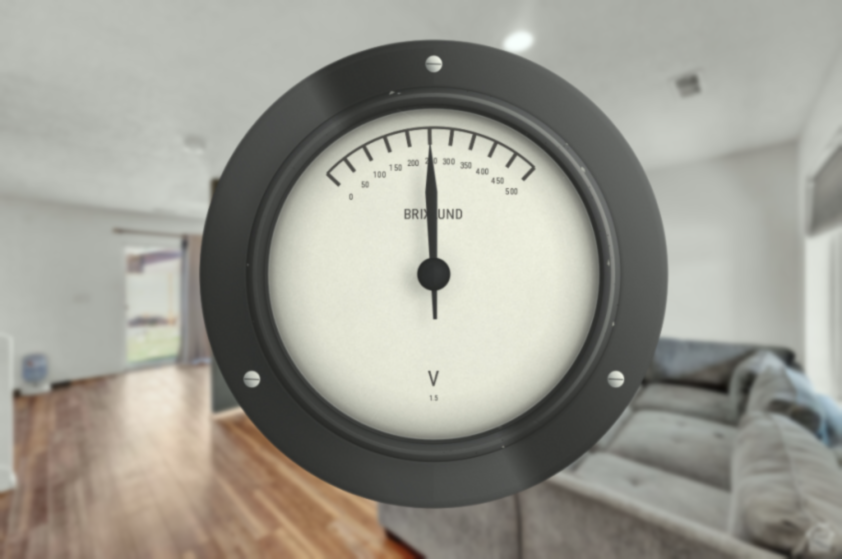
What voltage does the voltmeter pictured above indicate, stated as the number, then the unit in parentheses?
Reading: 250 (V)
